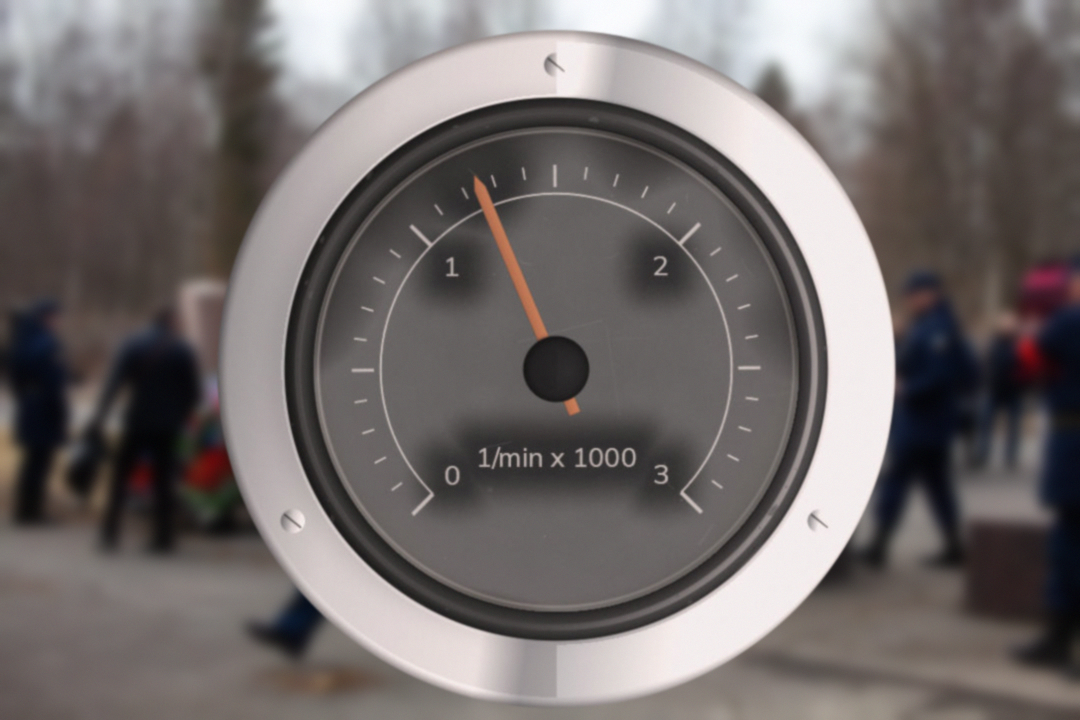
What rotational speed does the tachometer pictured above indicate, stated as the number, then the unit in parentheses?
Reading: 1250 (rpm)
